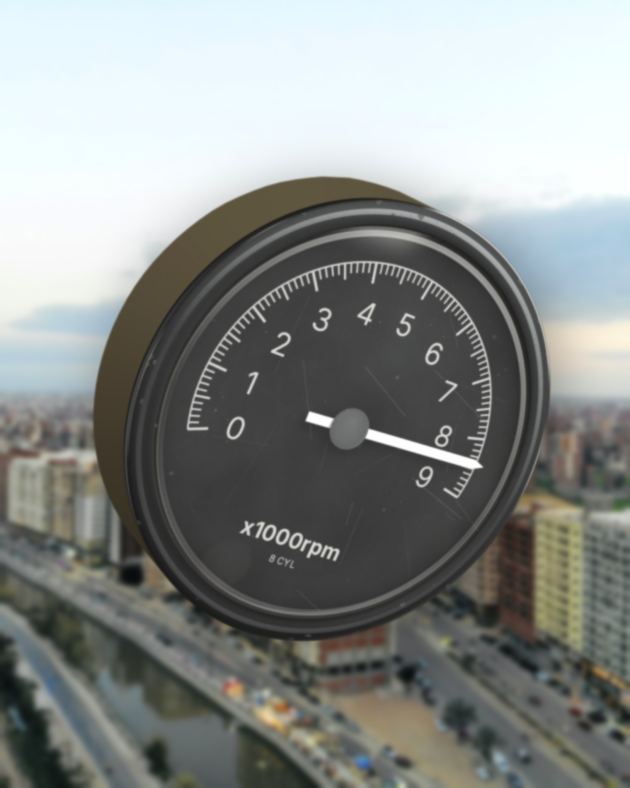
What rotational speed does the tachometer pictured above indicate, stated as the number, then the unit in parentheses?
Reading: 8400 (rpm)
